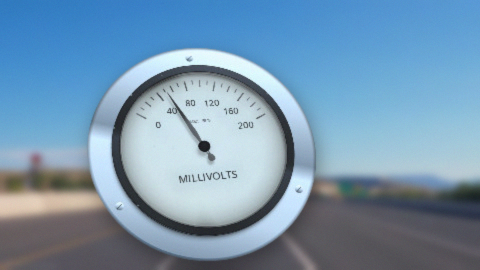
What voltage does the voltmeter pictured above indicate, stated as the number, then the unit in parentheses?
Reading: 50 (mV)
